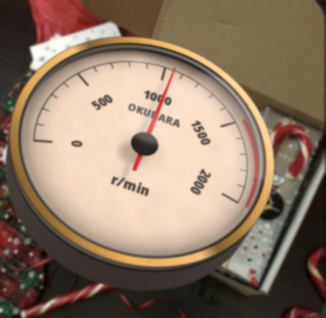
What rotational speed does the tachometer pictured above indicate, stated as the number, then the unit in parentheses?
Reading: 1050 (rpm)
